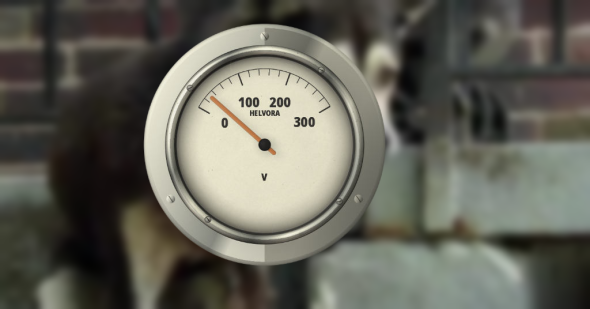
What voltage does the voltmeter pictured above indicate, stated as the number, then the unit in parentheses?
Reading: 30 (V)
